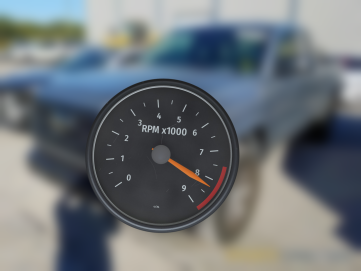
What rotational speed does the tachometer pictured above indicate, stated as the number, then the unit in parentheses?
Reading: 8250 (rpm)
